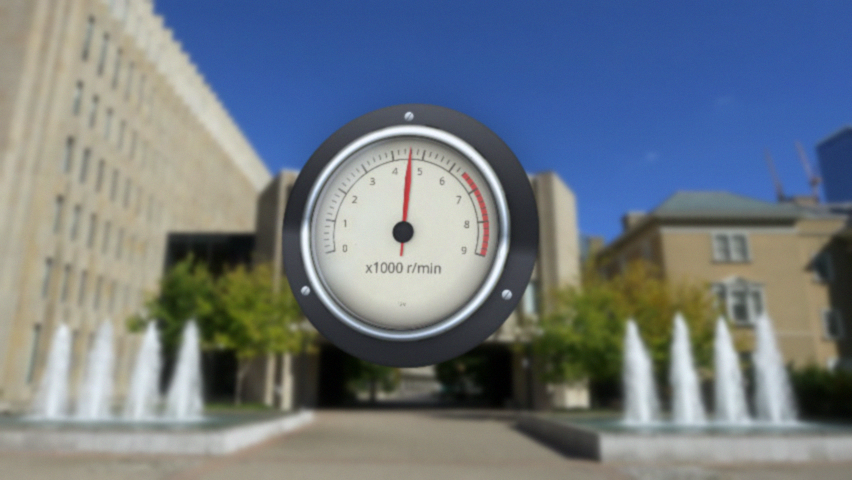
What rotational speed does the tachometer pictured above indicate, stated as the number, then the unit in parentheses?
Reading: 4600 (rpm)
